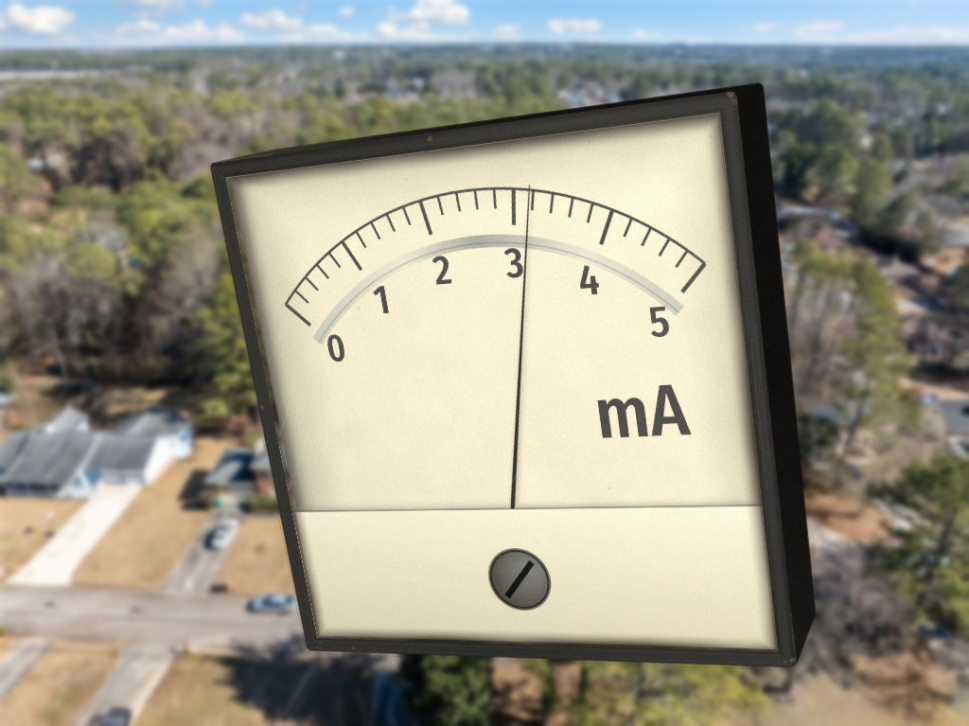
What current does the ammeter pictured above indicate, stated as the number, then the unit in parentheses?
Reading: 3.2 (mA)
